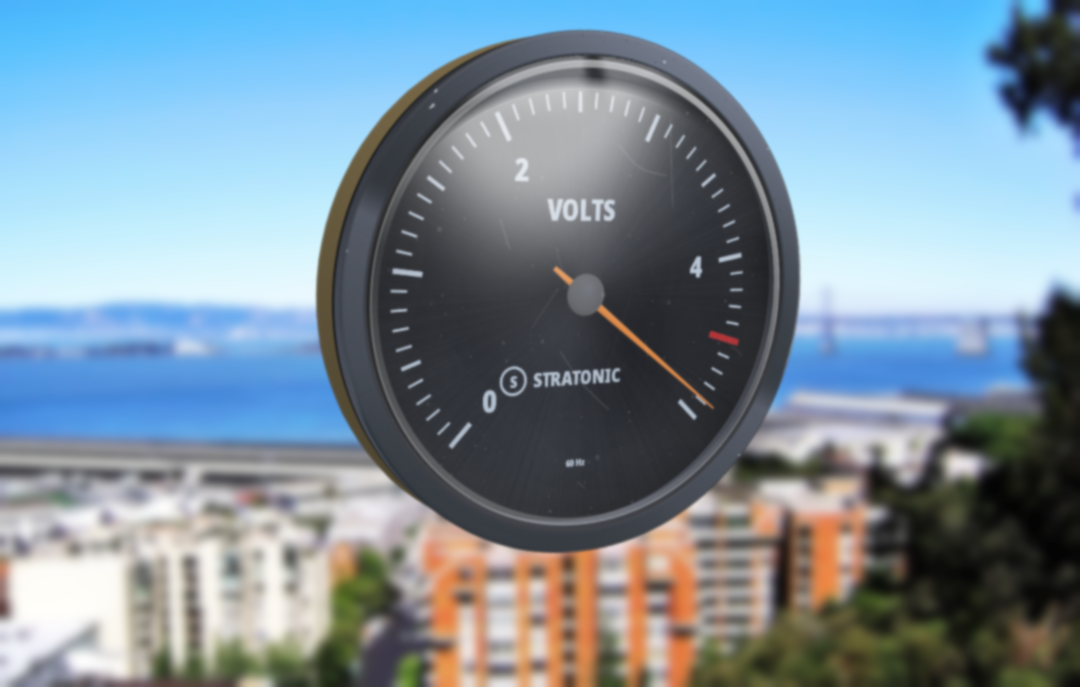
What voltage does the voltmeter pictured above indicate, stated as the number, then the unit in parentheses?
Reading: 4.9 (V)
